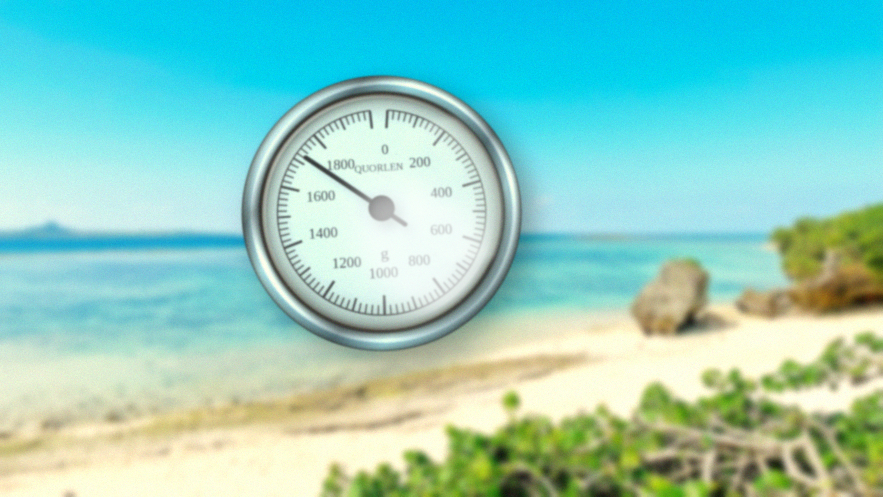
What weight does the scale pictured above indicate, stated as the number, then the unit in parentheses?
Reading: 1720 (g)
